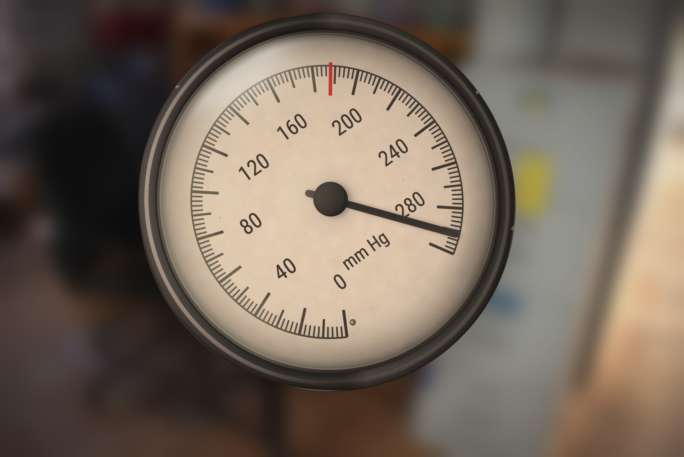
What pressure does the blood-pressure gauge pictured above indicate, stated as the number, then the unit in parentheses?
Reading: 292 (mmHg)
